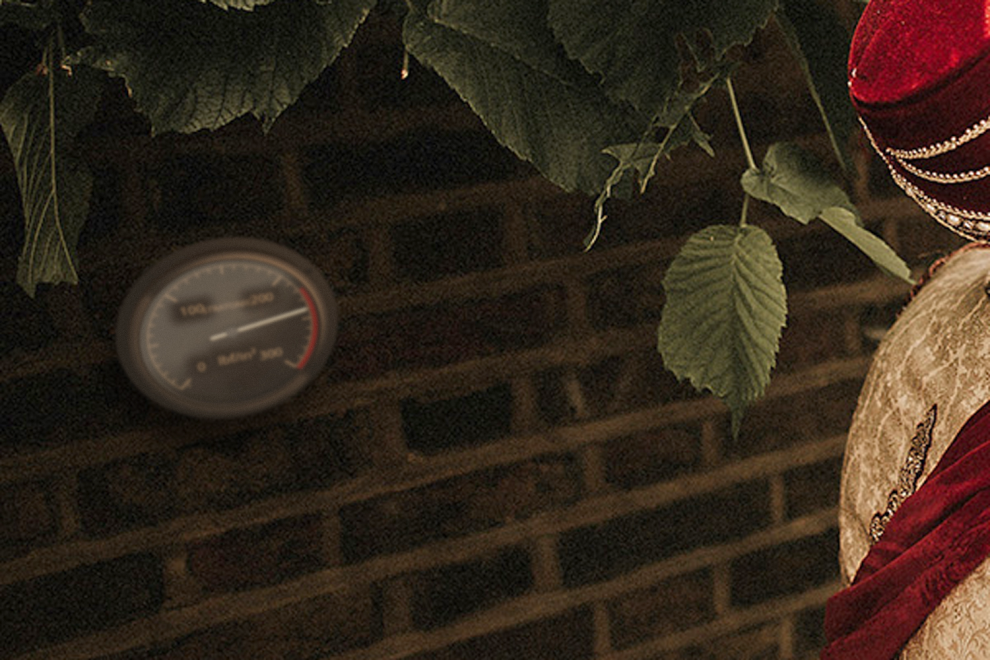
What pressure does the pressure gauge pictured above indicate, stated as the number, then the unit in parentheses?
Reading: 240 (psi)
